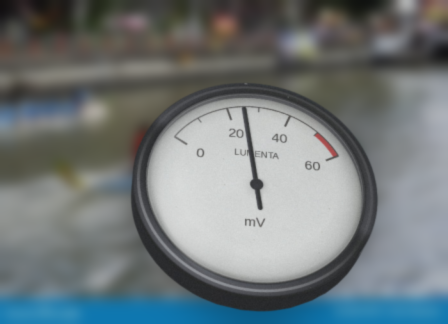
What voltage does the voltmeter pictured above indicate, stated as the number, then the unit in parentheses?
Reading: 25 (mV)
